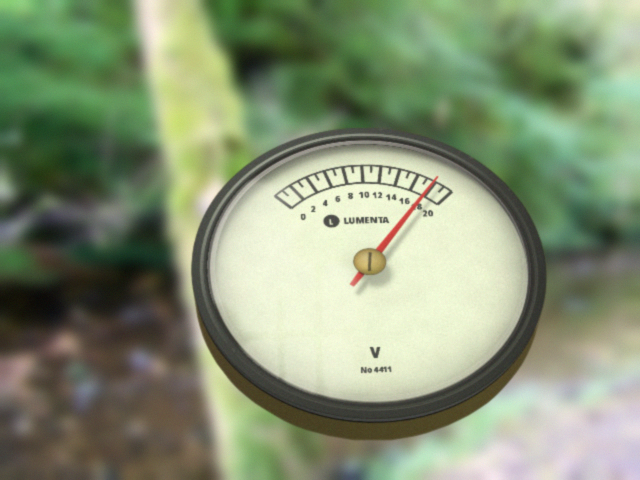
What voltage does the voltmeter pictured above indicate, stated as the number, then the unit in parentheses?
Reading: 18 (V)
